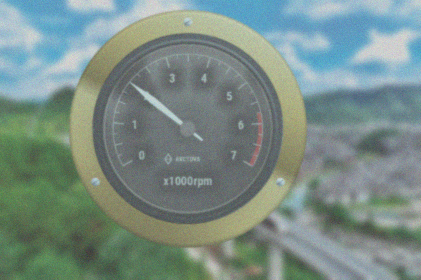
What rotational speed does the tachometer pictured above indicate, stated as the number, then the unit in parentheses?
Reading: 2000 (rpm)
